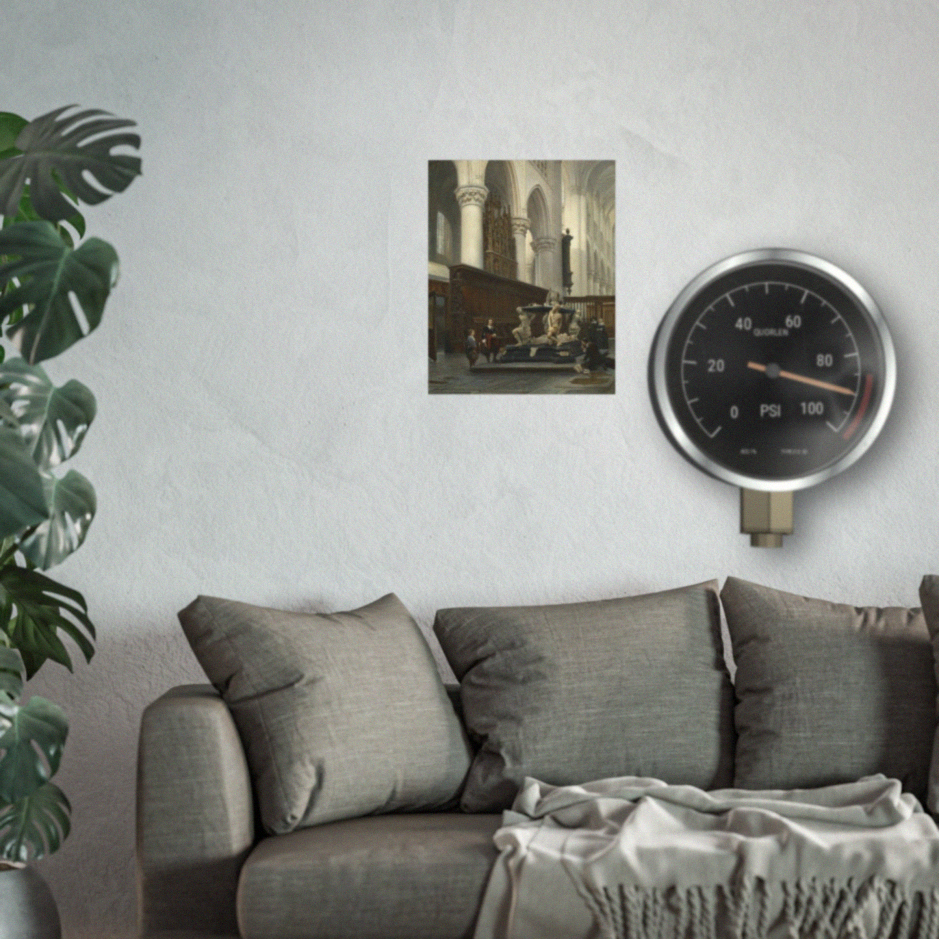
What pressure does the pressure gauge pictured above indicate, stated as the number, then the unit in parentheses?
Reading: 90 (psi)
